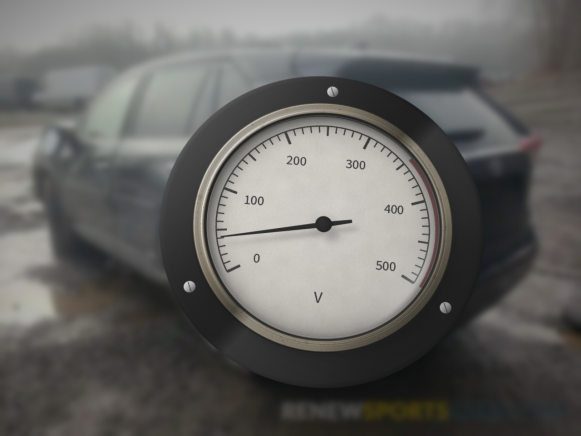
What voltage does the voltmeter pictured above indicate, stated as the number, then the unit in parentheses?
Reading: 40 (V)
